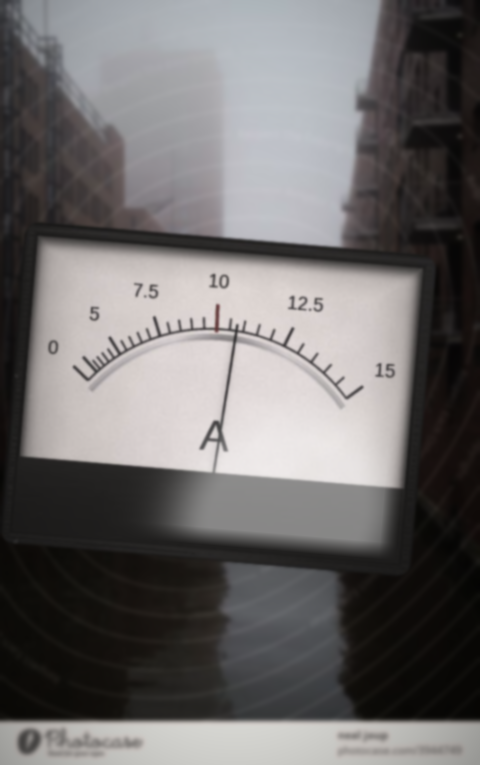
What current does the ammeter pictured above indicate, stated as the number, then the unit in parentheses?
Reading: 10.75 (A)
